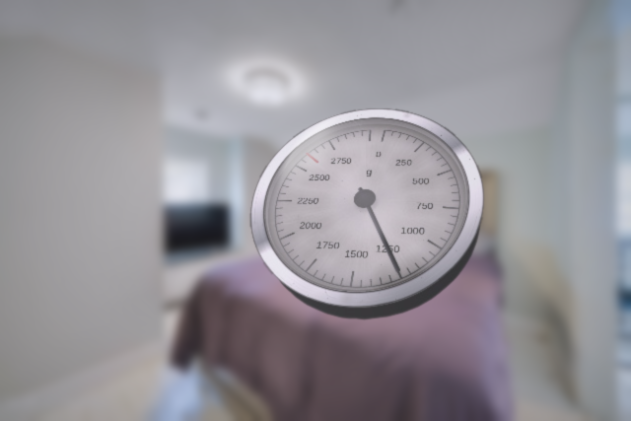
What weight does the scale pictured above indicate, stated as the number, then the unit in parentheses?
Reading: 1250 (g)
